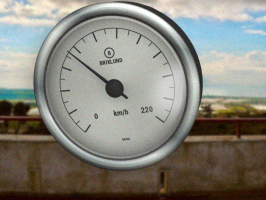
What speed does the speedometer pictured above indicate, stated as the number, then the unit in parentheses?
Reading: 75 (km/h)
